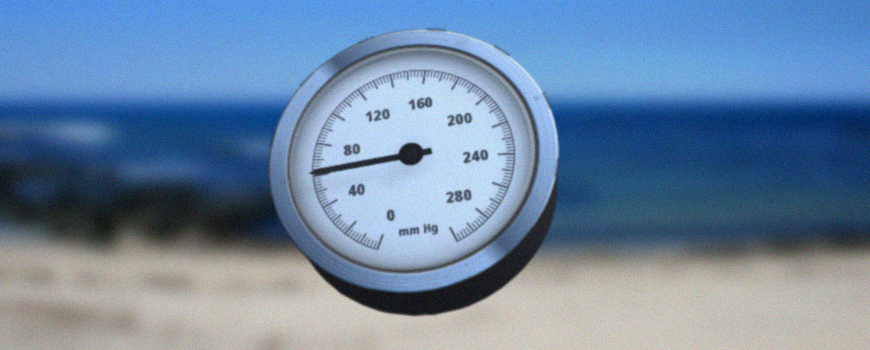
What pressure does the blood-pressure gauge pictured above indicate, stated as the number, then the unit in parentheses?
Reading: 60 (mmHg)
